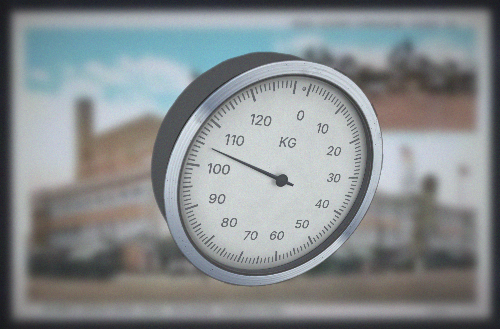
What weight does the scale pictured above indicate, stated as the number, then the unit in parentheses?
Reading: 105 (kg)
